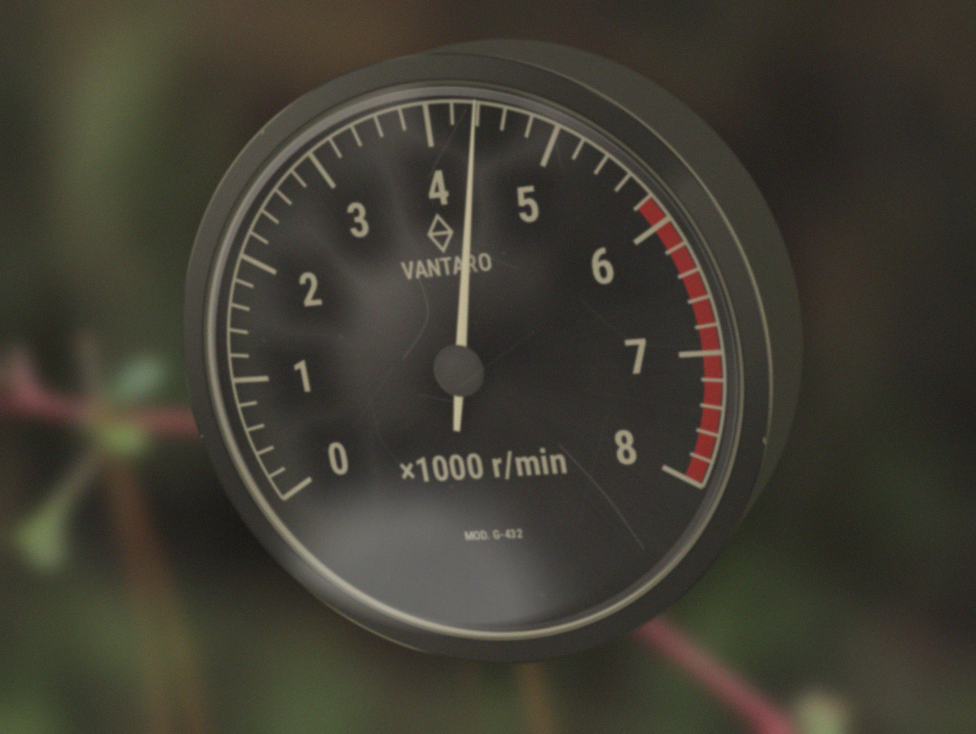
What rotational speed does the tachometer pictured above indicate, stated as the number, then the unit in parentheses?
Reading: 4400 (rpm)
